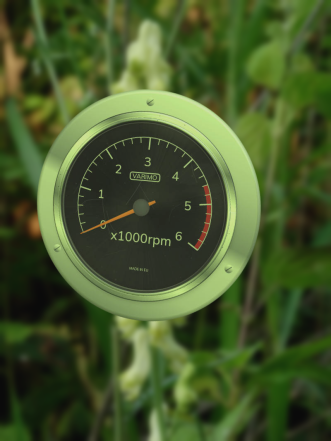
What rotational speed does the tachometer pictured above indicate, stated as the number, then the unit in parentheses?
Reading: 0 (rpm)
